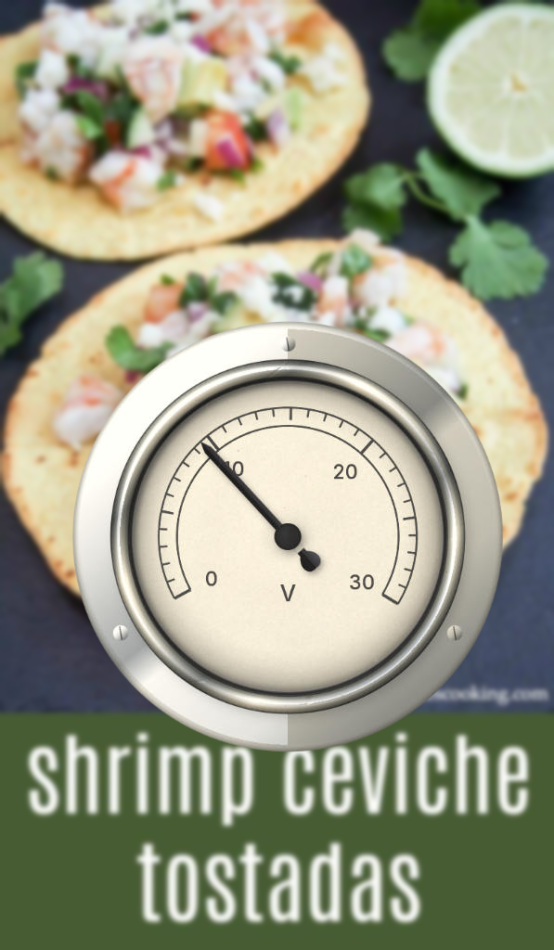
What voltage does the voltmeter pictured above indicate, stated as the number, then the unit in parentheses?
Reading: 9.5 (V)
